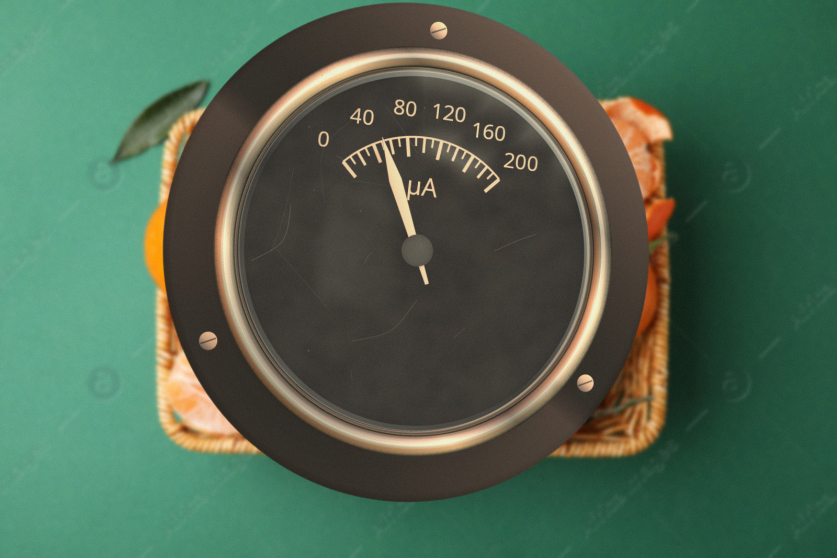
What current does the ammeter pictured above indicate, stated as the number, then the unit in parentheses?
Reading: 50 (µA)
